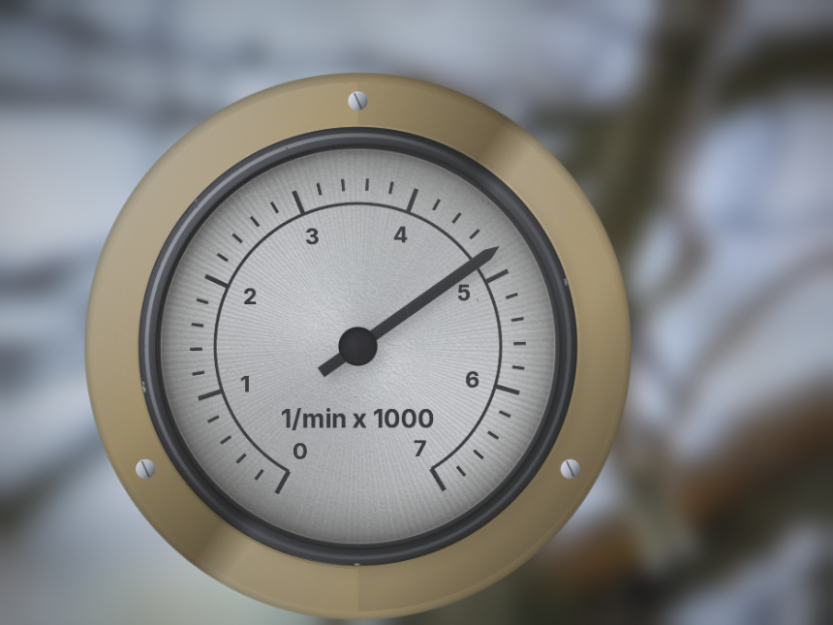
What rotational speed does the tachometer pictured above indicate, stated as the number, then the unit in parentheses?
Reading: 4800 (rpm)
